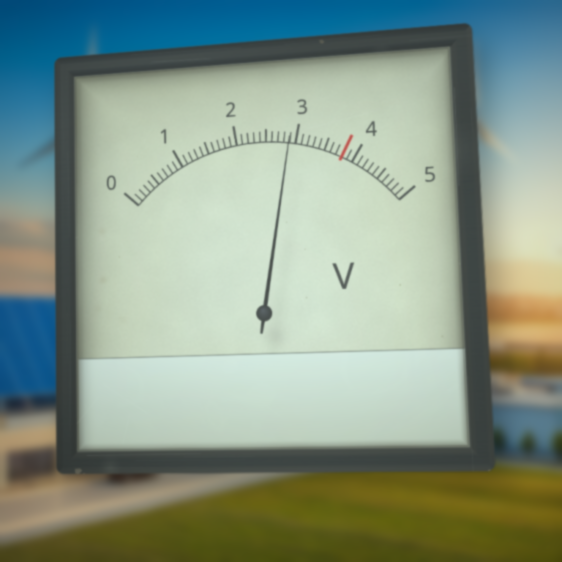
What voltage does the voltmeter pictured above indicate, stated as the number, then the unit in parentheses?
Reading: 2.9 (V)
